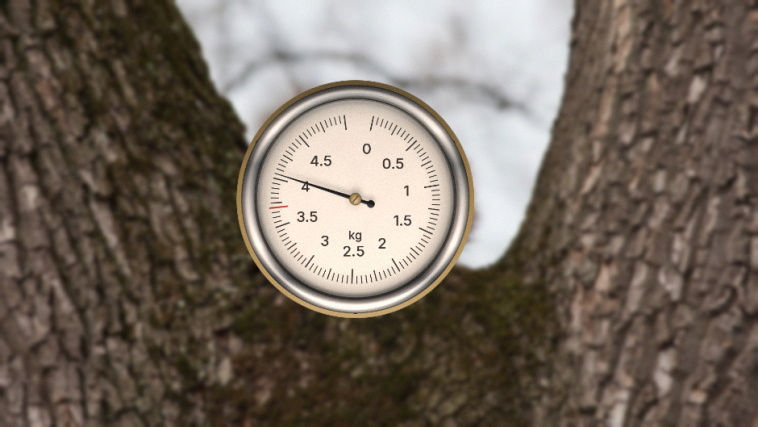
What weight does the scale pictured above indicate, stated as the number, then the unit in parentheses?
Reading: 4.05 (kg)
